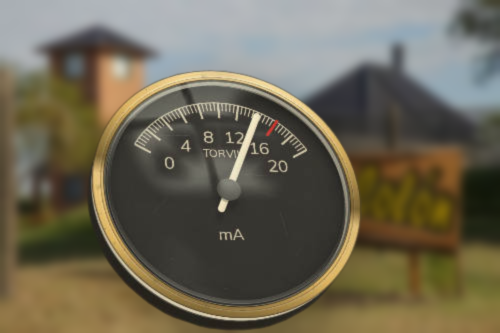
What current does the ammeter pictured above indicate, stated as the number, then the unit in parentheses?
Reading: 14 (mA)
